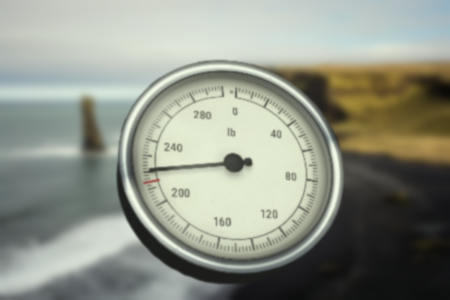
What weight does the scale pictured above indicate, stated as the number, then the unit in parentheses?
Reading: 220 (lb)
